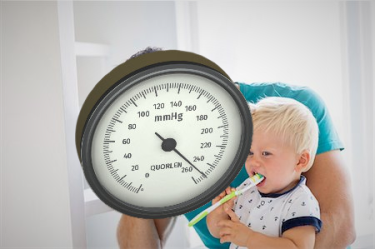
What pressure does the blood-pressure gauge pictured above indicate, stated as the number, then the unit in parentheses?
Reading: 250 (mmHg)
